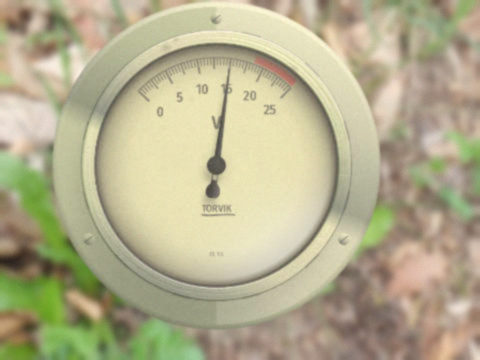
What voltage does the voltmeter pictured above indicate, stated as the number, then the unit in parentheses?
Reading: 15 (V)
